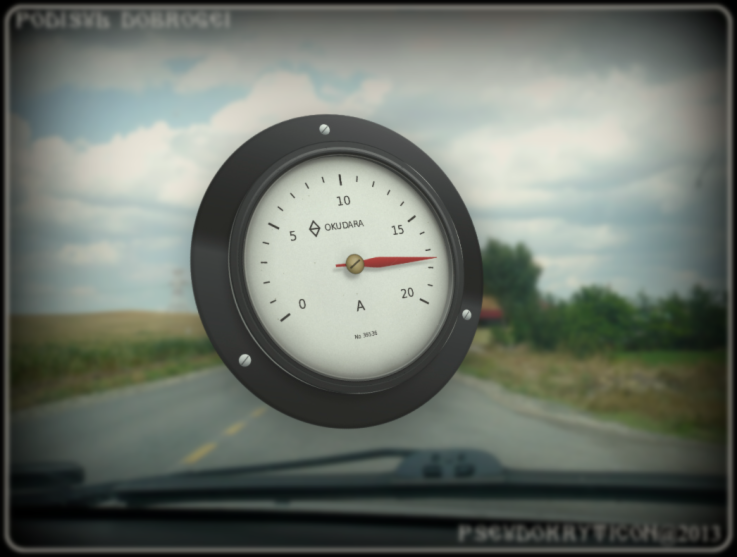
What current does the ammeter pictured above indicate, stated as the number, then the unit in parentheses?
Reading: 17.5 (A)
